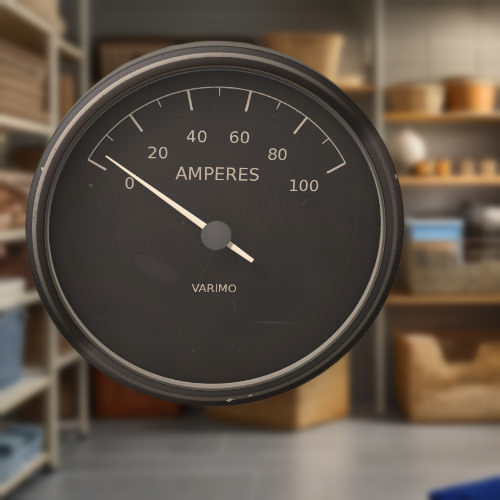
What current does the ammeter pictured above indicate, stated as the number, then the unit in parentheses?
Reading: 5 (A)
